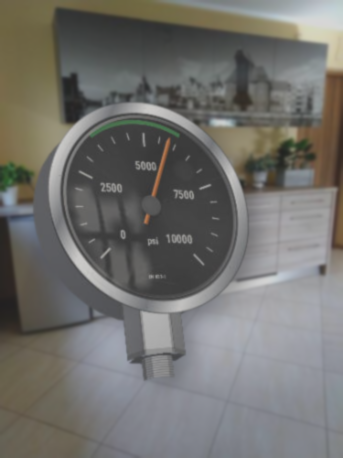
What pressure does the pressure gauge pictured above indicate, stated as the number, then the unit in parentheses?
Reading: 5750 (psi)
